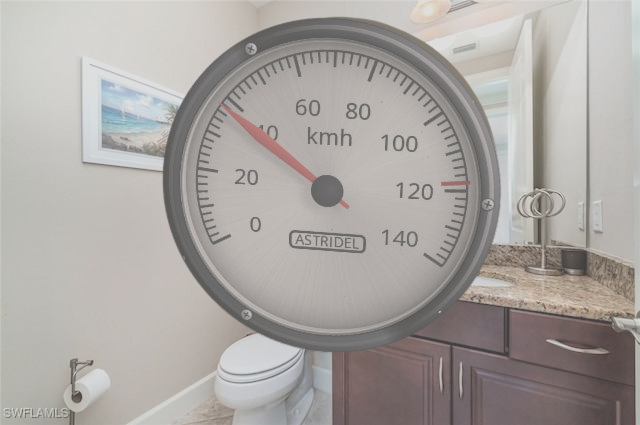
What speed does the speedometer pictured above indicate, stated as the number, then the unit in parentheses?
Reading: 38 (km/h)
